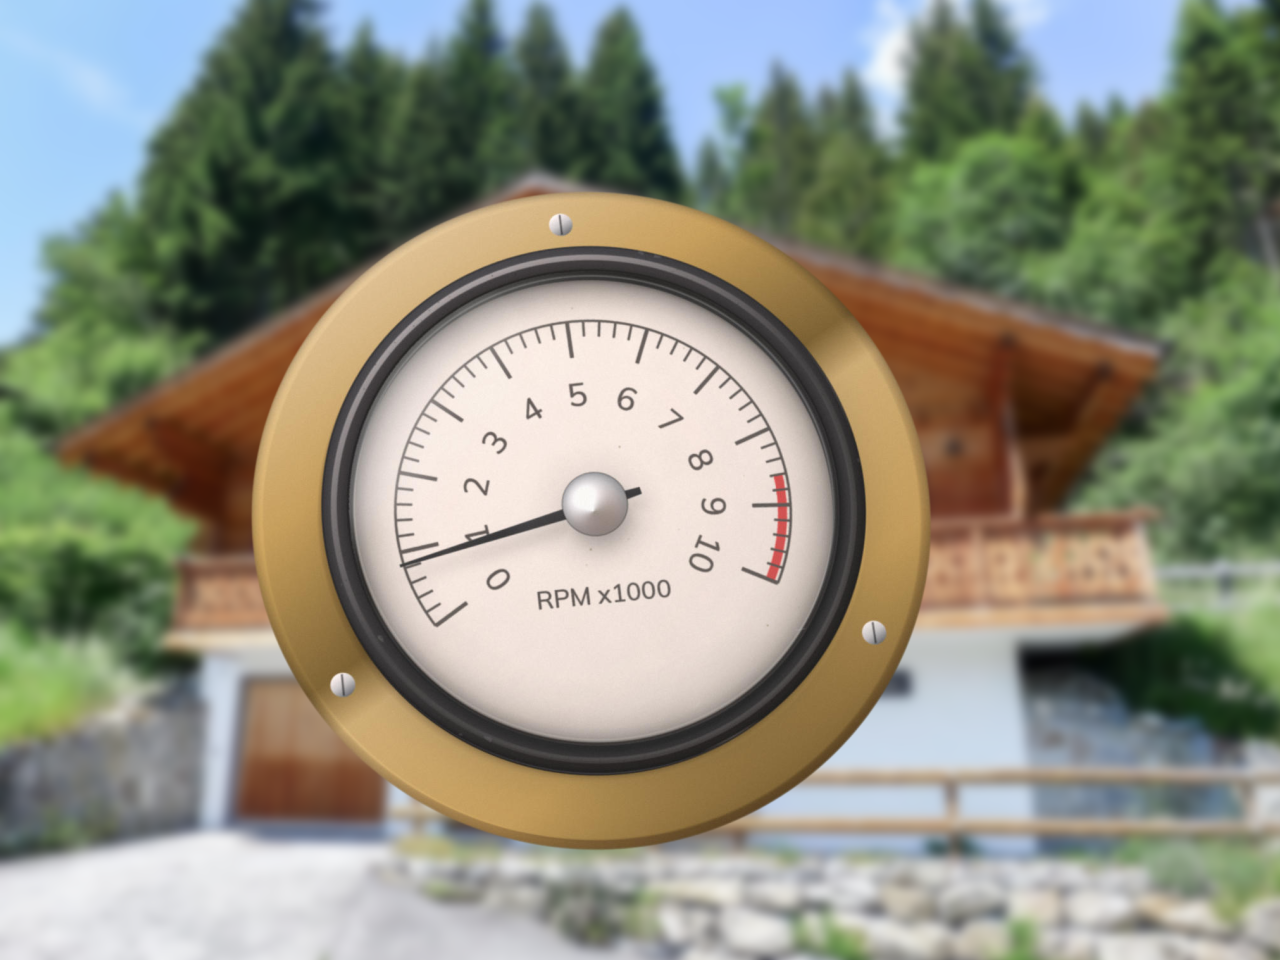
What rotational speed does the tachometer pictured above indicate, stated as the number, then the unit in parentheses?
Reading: 800 (rpm)
